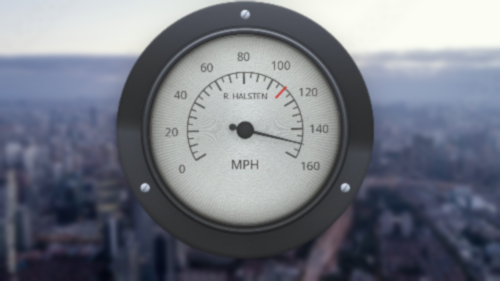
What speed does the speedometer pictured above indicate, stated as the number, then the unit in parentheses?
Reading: 150 (mph)
